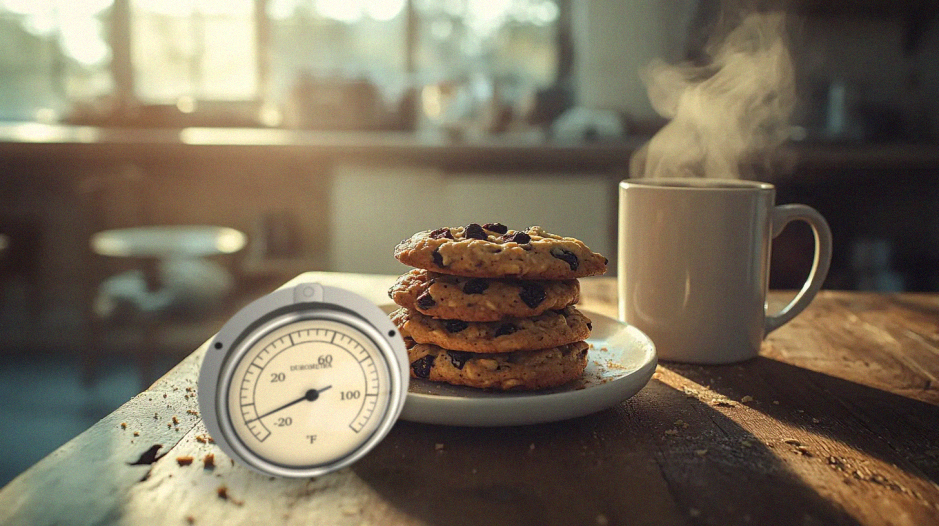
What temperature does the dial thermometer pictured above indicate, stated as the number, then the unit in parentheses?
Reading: -8 (°F)
